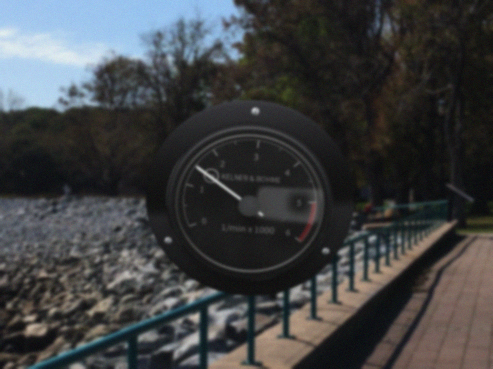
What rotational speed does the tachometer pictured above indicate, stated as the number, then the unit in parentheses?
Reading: 1500 (rpm)
